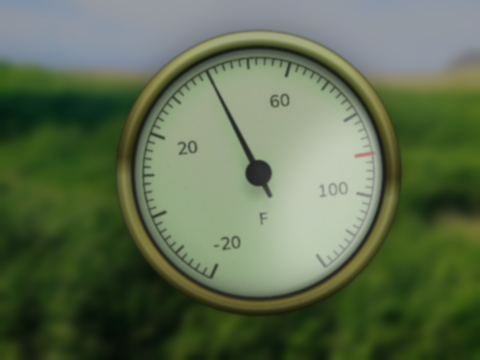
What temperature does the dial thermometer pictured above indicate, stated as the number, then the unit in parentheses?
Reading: 40 (°F)
